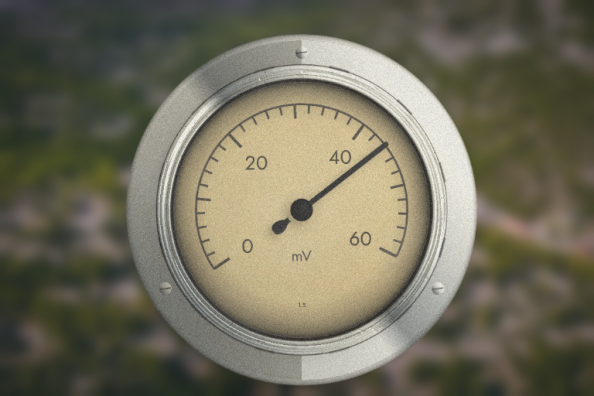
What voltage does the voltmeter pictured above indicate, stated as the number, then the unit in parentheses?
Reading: 44 (mV)
